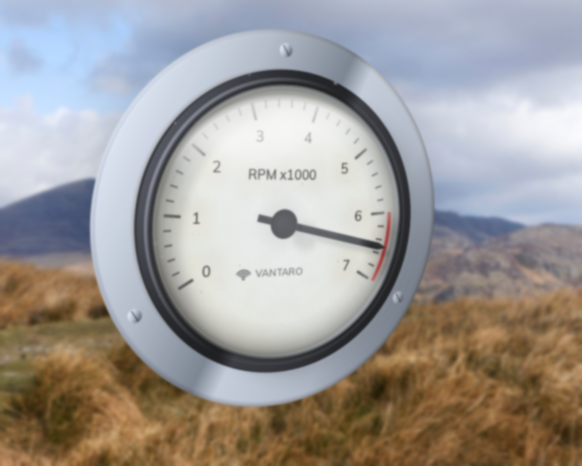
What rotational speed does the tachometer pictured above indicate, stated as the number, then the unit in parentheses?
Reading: 6500 (rpm)
